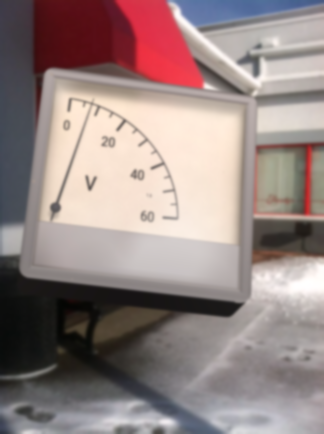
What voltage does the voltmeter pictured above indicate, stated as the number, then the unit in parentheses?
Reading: 7.5 (V)
